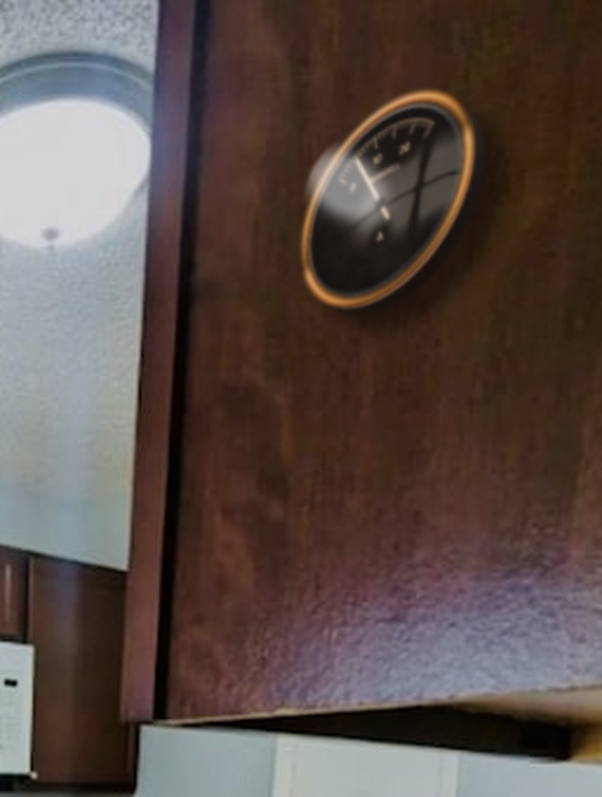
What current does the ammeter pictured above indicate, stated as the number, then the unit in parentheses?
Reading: 5 (A)
